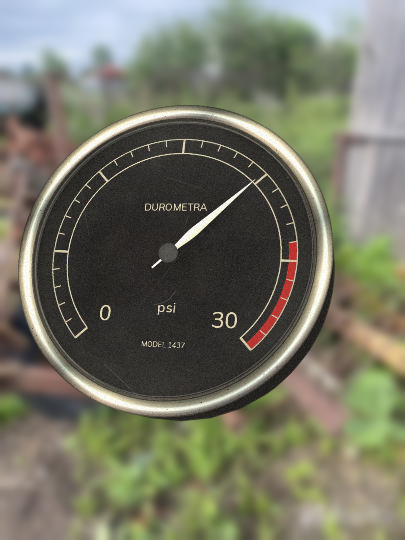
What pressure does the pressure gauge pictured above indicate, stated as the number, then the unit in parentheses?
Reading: 20 (psi)
